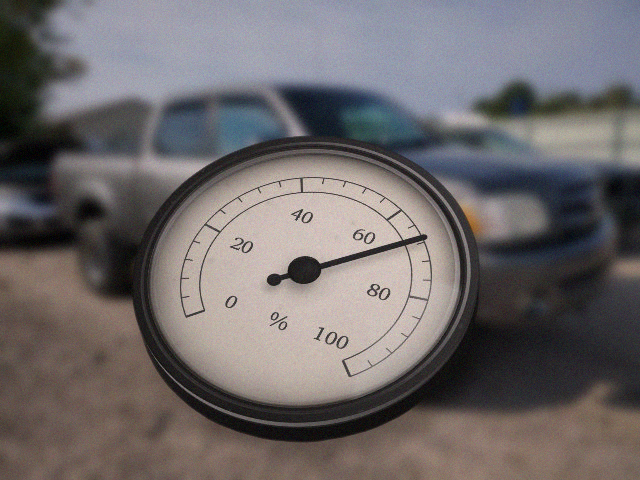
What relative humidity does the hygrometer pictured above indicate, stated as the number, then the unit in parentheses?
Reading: 68 (%)
